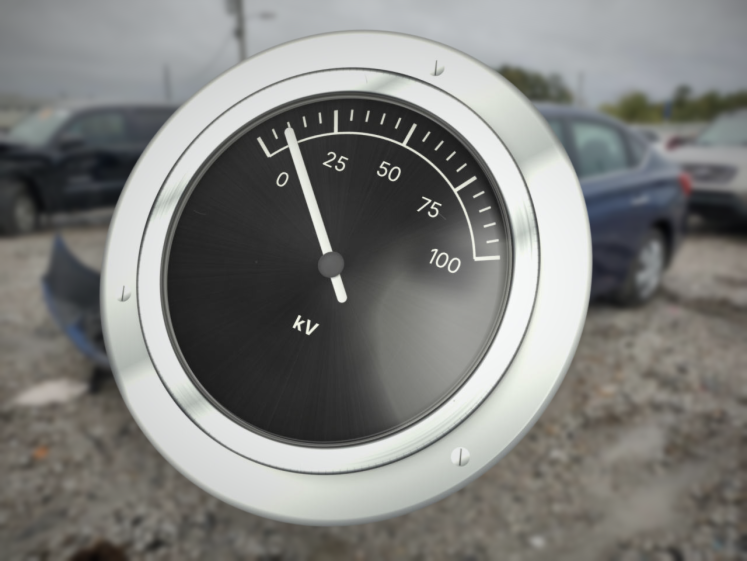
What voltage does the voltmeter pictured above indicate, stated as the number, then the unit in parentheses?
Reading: 10 (kV)
